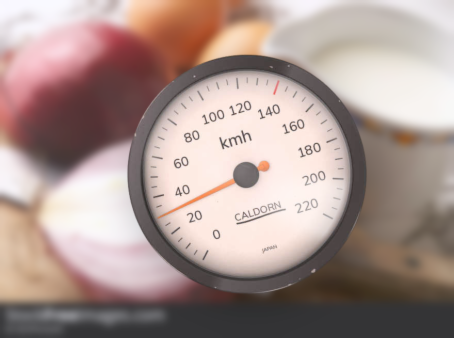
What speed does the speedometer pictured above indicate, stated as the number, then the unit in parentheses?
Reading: 30 (km/h)
